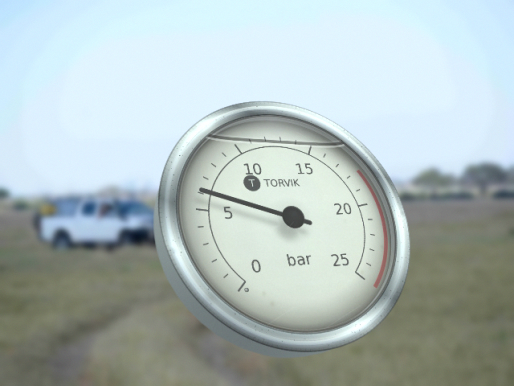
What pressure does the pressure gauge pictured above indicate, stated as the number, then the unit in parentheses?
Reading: 6 (bar)
